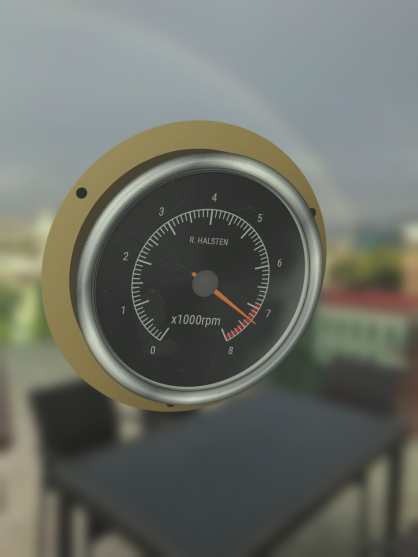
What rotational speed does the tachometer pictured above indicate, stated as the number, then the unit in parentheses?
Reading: 7300 (rpm)
